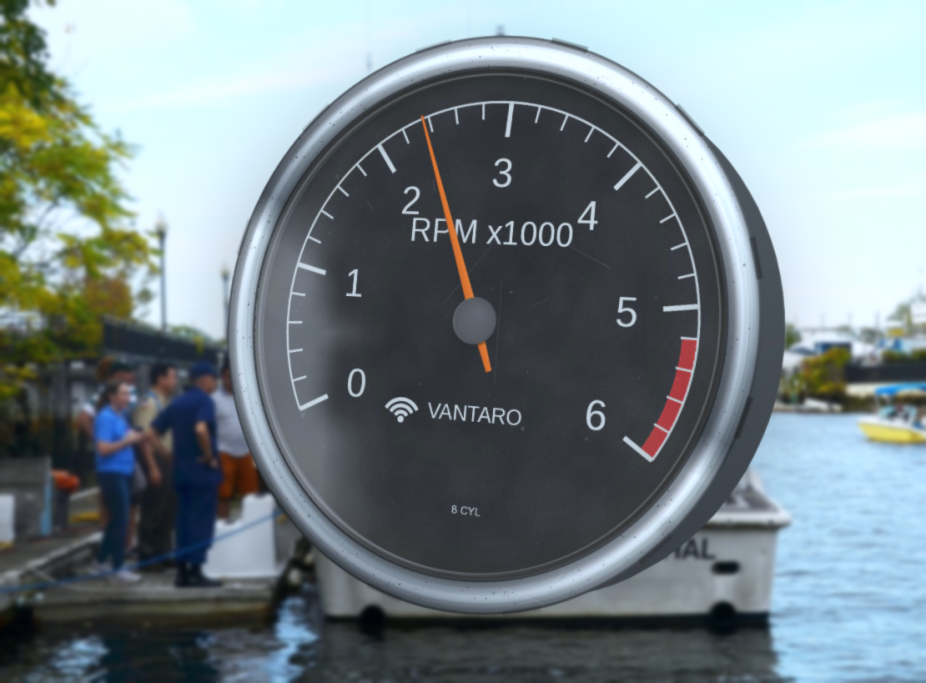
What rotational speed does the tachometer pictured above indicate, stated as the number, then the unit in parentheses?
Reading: 2400 (rpm)
